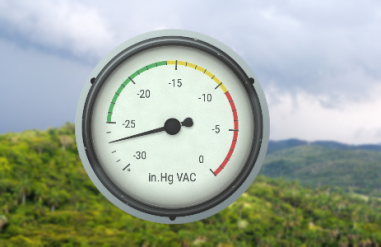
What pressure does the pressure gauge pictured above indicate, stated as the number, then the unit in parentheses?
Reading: -27 (inHg)
